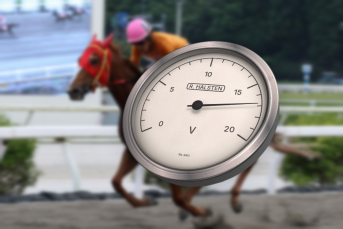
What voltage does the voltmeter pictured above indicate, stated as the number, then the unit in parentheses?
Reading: 17 (V)
